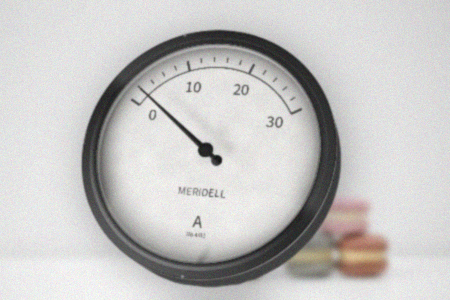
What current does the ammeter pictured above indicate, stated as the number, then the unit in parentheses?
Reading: 2 (A)
